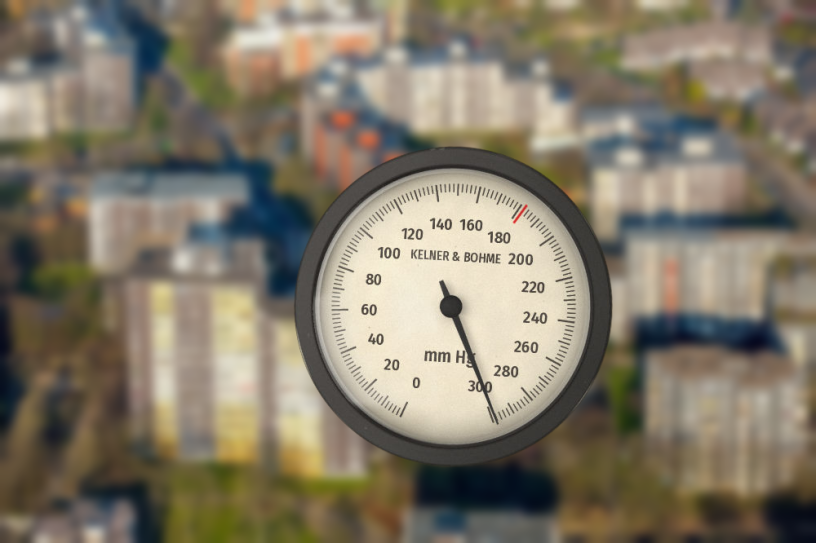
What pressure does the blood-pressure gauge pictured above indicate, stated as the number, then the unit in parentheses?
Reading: 298 (mmHg)
